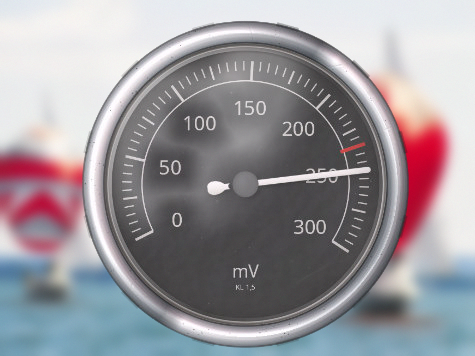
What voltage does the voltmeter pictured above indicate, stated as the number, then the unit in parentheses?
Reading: 250 (mV)
